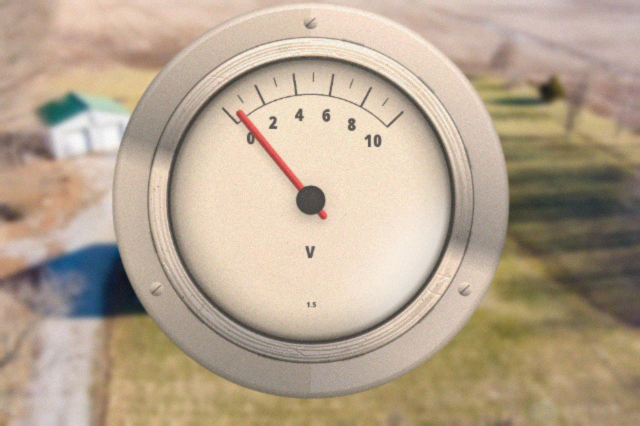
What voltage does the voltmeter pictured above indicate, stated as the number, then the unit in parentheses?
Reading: 0.5 (V)
